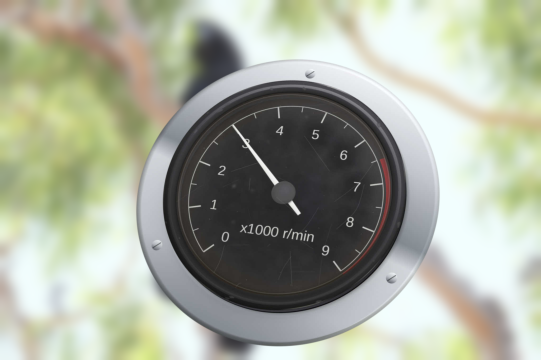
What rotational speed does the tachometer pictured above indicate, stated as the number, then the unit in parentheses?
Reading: 3000 (rpm)
